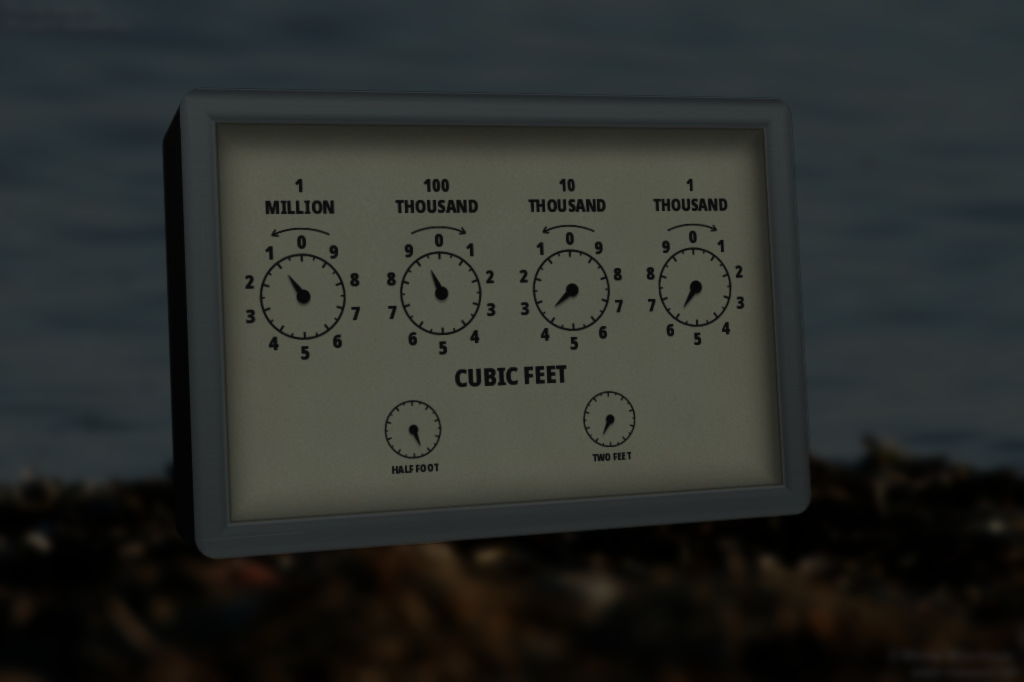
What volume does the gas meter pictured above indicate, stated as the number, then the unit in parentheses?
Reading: 93600 (ft³)
